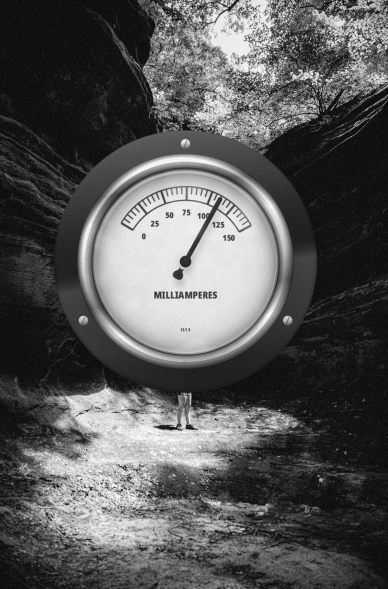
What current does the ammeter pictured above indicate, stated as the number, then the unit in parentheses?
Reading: 110 (mA)
